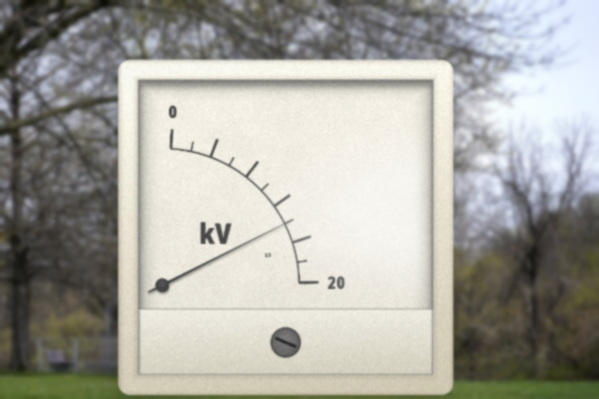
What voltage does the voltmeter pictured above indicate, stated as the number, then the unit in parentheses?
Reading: 14 (kV)
